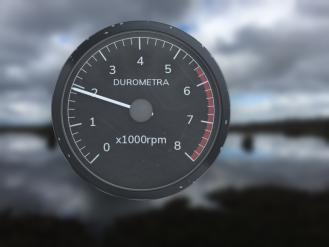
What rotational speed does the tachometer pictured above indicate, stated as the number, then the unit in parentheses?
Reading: 1900 (rpm)
